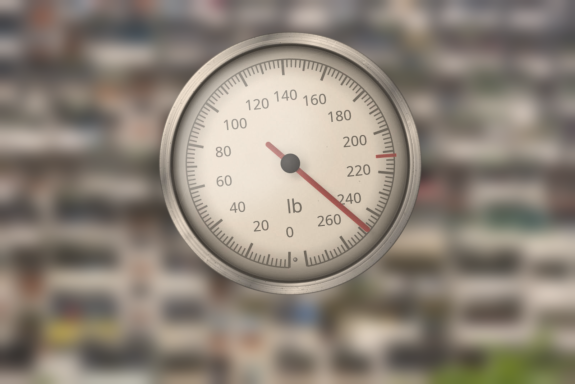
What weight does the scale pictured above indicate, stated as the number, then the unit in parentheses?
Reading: 248 (lb)
